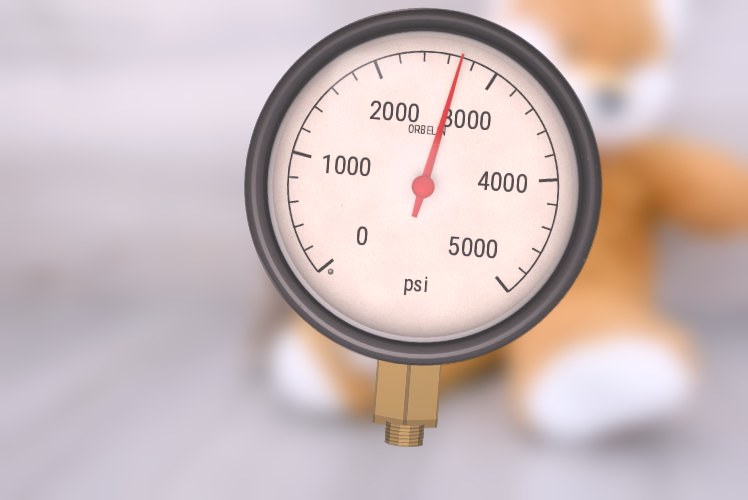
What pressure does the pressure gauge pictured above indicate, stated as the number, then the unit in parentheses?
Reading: 2700 (psi)
